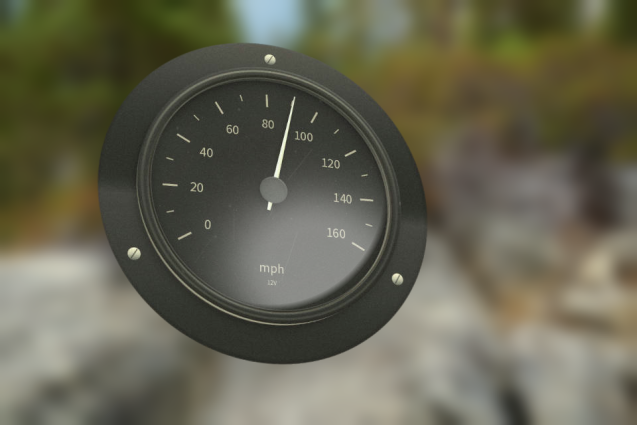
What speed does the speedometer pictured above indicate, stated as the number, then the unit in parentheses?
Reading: 90 (mph)
